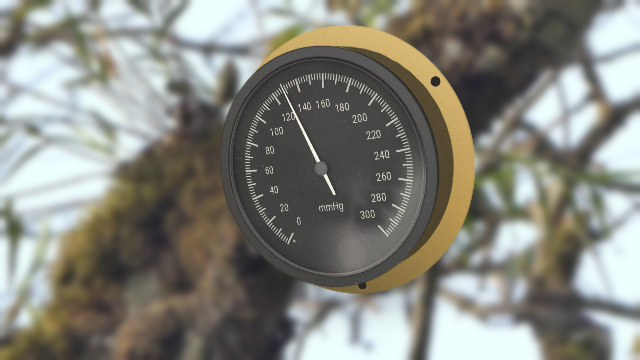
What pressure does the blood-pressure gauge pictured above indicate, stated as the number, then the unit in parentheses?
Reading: 130 (mmHg)
